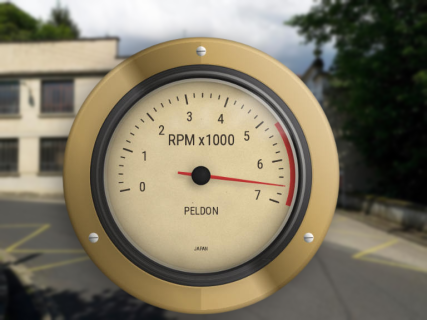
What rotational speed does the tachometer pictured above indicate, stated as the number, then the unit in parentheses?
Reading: 6600 (rpm)
